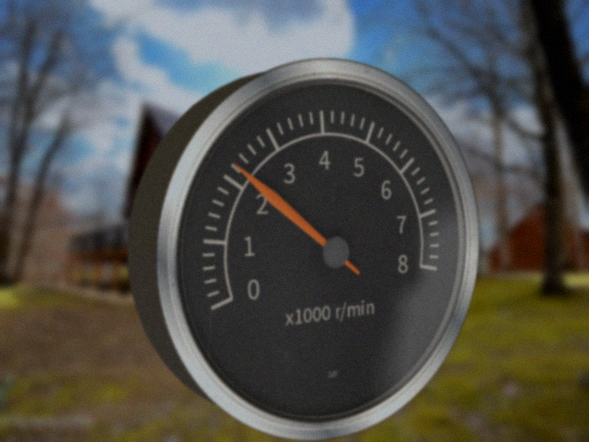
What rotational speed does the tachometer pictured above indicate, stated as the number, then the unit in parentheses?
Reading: 2200 (rpm)
